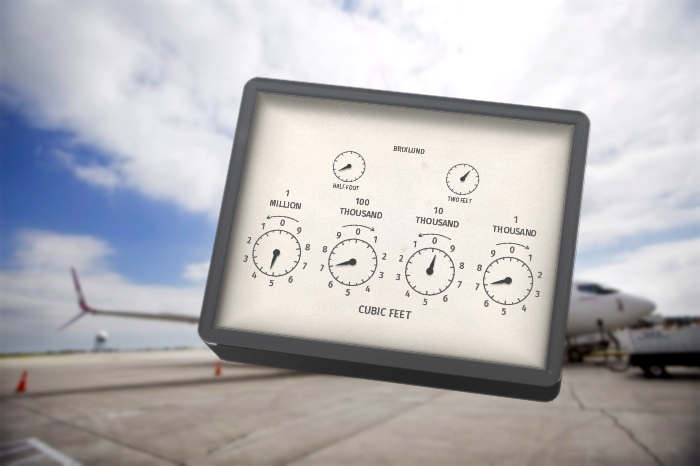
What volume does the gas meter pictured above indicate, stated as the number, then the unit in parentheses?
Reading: 469700 (ft³)
